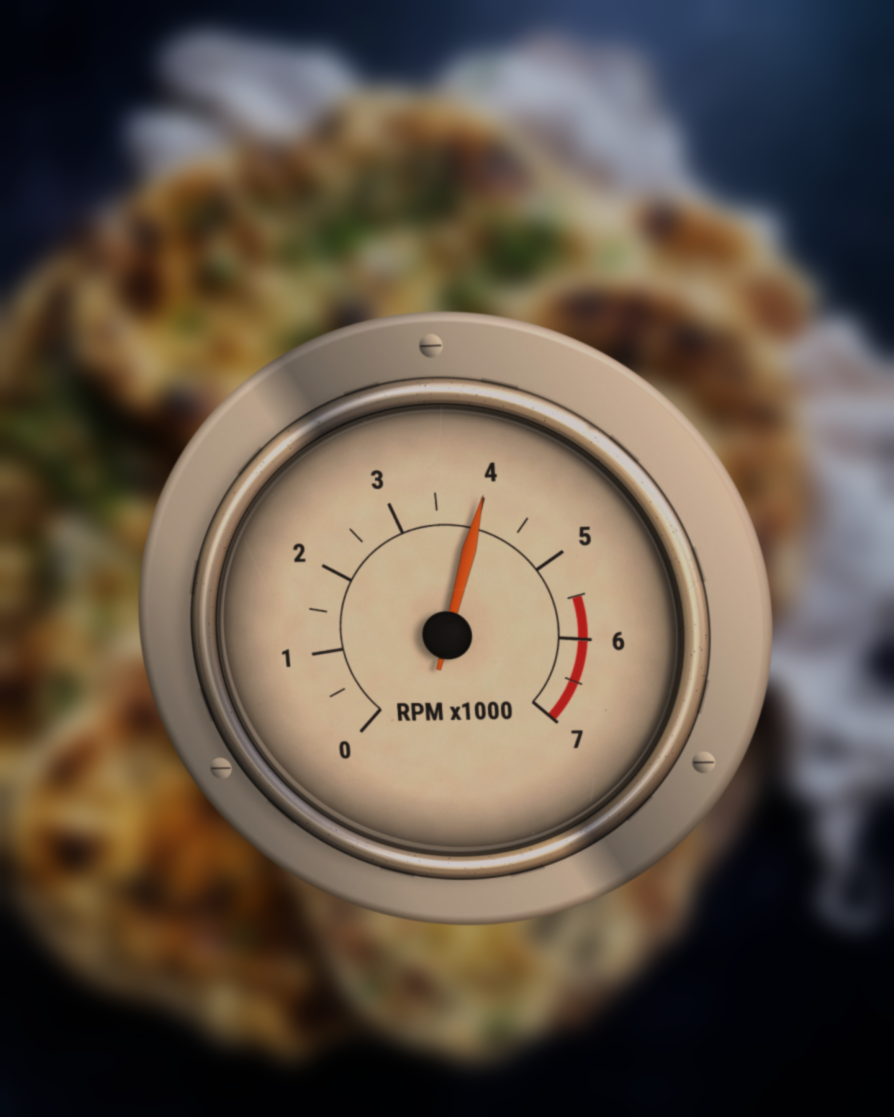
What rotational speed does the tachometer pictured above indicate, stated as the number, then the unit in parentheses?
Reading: 4000 (rpm)
